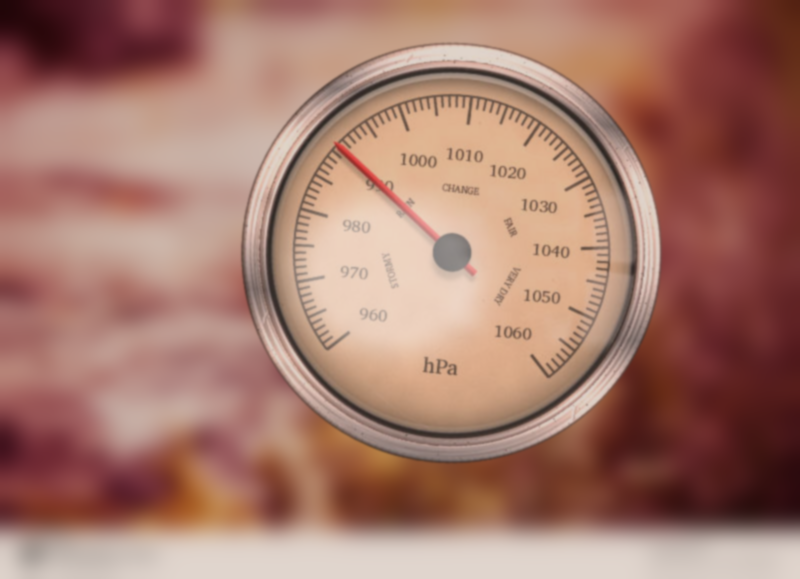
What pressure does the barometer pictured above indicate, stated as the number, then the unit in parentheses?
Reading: 990 (hPa)
